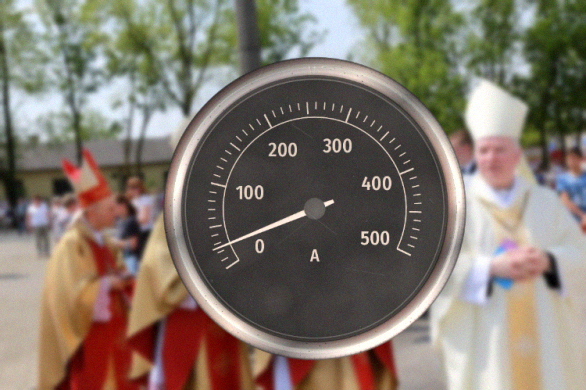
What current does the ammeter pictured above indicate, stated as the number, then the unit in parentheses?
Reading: 25 (A)
